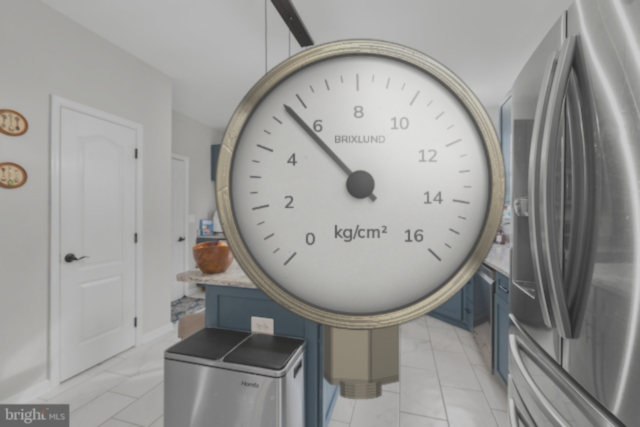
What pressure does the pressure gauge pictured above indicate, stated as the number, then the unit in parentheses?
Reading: 5.5 (kg/cm²)
